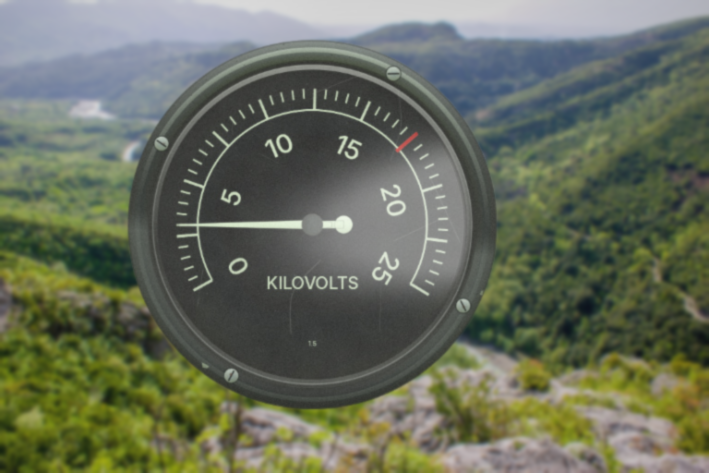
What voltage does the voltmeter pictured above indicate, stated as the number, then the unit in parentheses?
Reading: 3 (kV)
